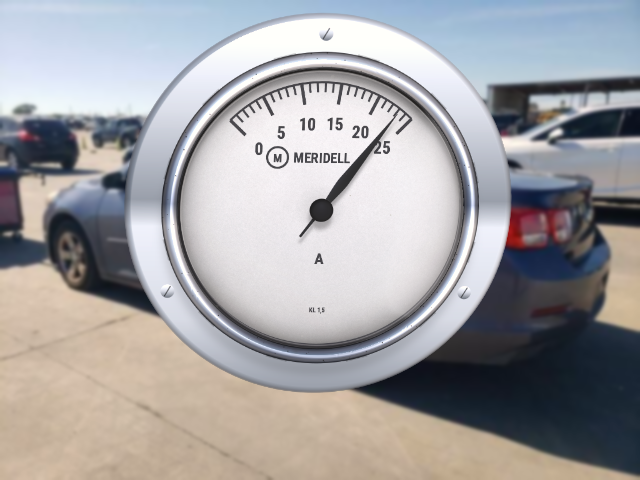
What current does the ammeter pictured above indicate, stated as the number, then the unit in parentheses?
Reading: 23 (A)
